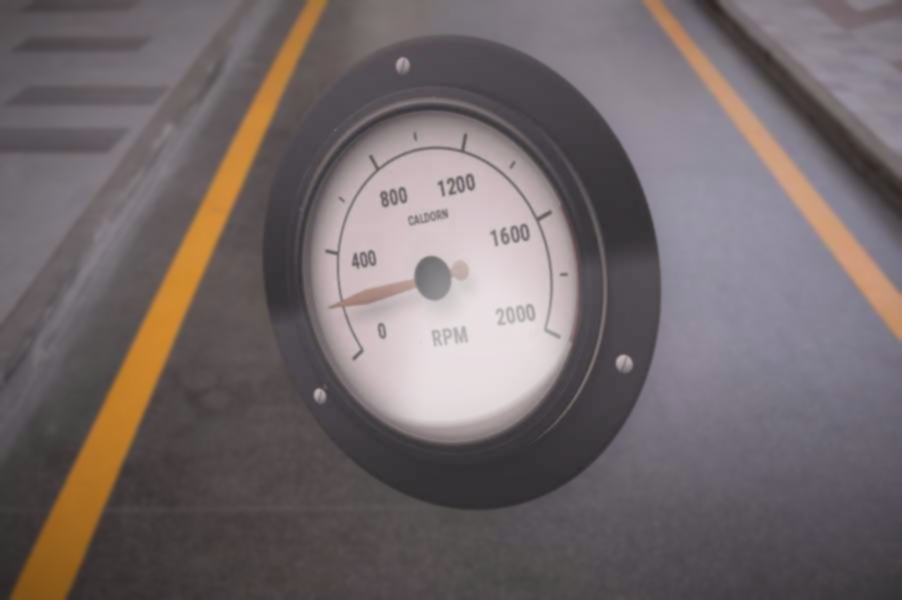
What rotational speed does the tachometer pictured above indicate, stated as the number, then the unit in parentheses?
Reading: 200 (rpm)
